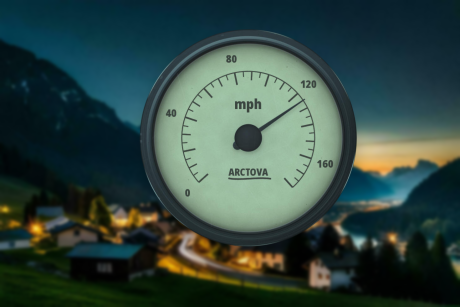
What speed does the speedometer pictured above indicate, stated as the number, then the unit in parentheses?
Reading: 125 (mph)
